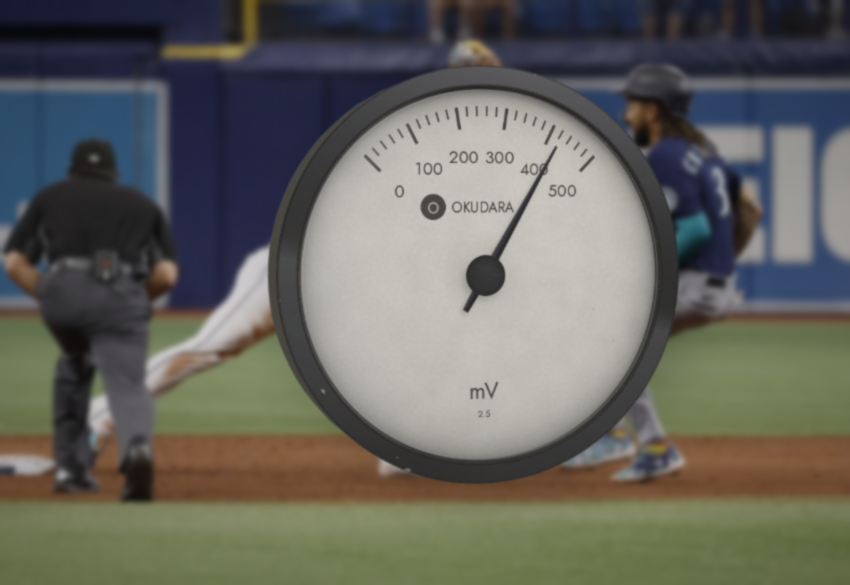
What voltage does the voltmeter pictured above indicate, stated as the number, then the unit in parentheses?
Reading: 420 (mV)
